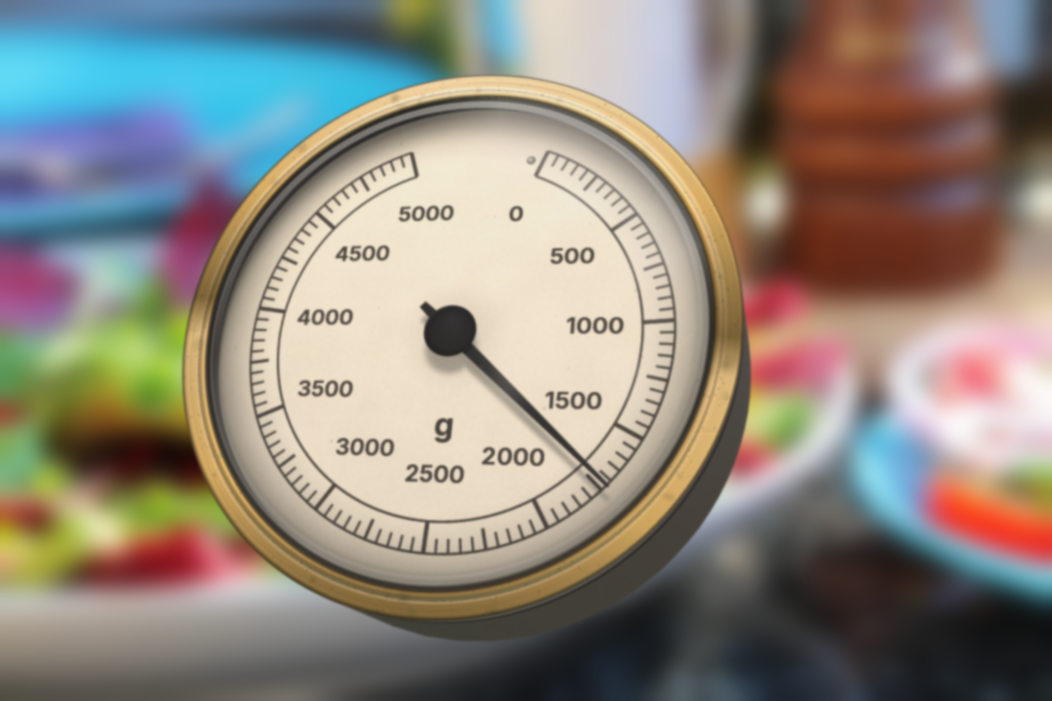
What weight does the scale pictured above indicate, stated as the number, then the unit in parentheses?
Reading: 1725 (g)
